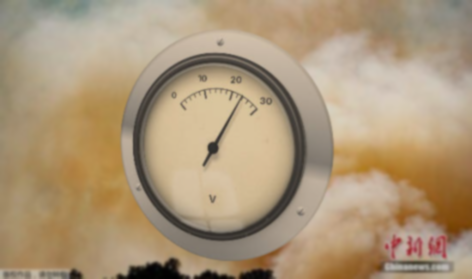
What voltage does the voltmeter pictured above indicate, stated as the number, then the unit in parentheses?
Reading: 24 (V)
